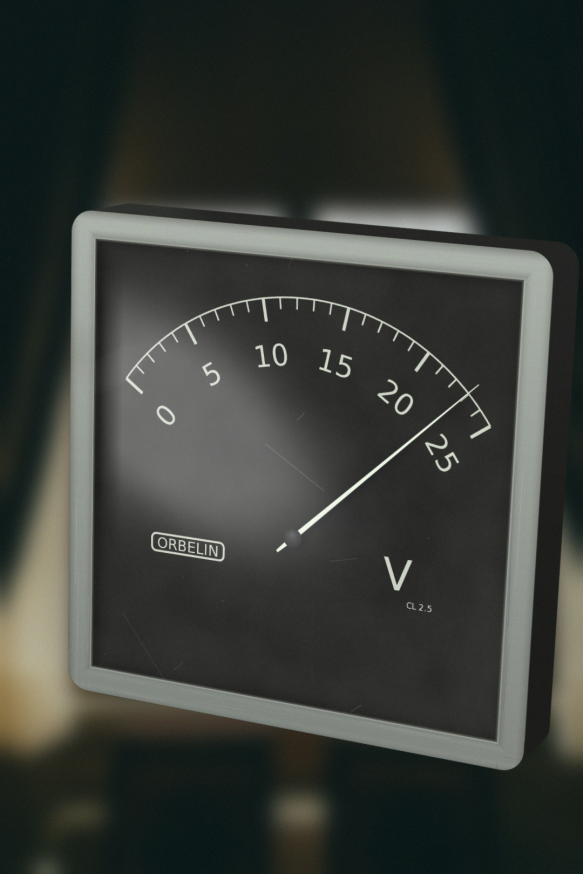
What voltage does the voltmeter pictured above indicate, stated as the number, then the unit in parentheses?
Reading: 23 (V)
